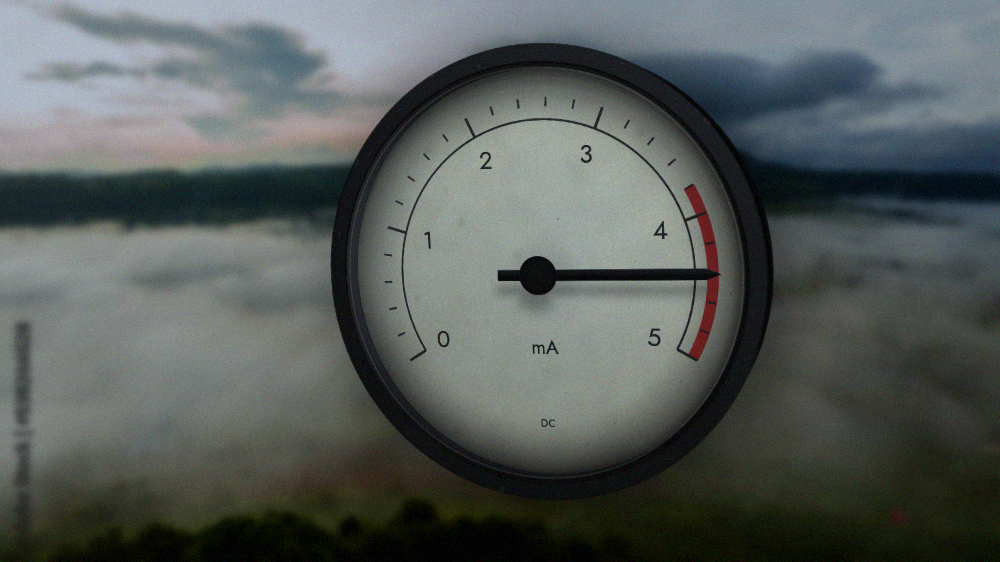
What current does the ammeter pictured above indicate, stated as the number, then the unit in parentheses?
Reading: 4.4 (mA)
